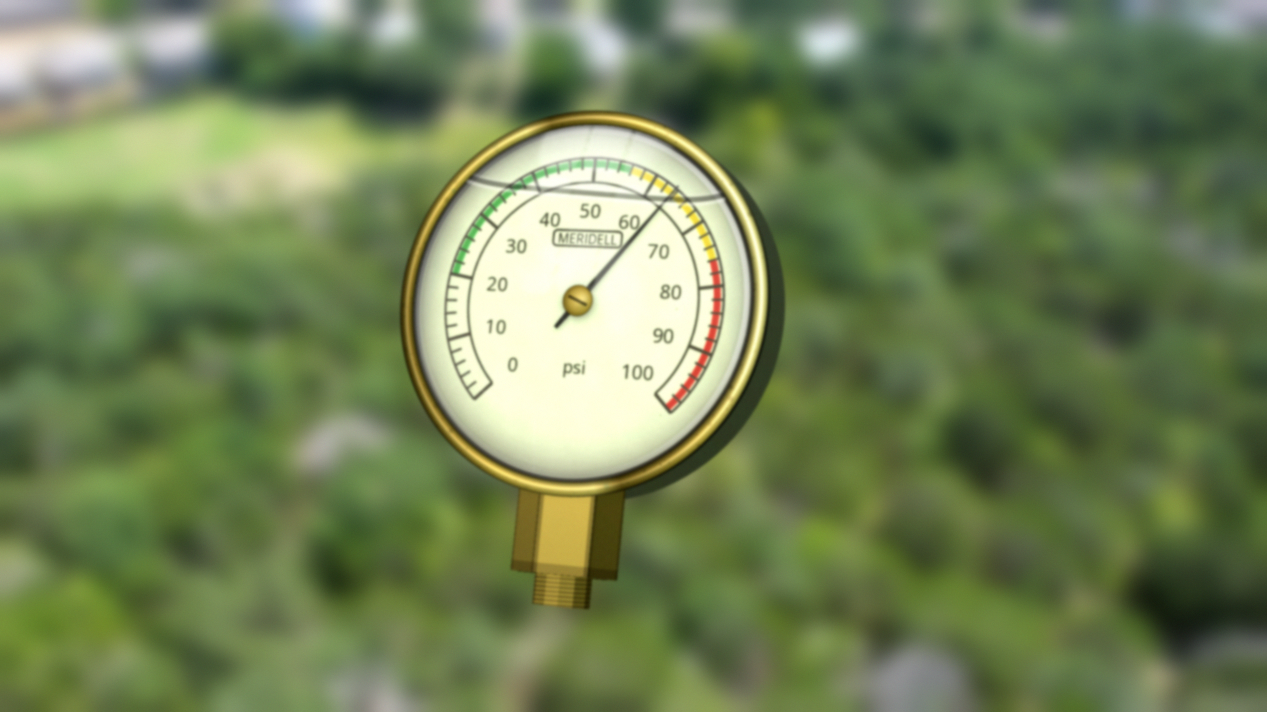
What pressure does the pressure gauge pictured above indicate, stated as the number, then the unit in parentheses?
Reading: 64 (psi)
